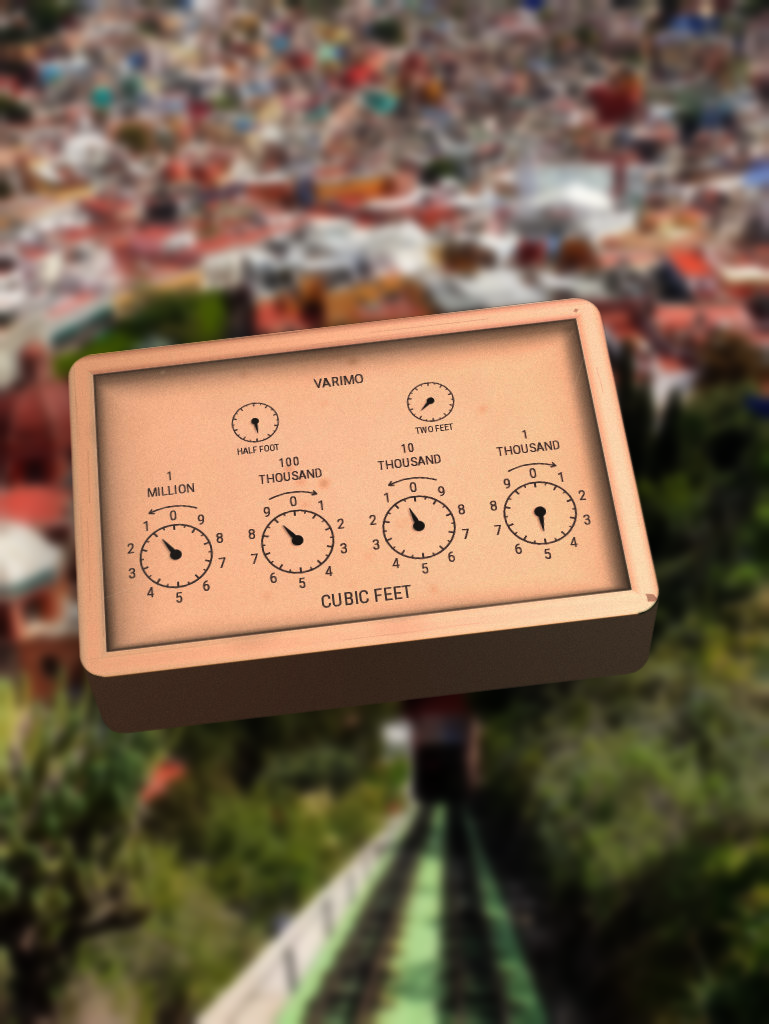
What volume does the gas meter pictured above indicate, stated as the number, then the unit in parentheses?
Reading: 90500 (ft³)
